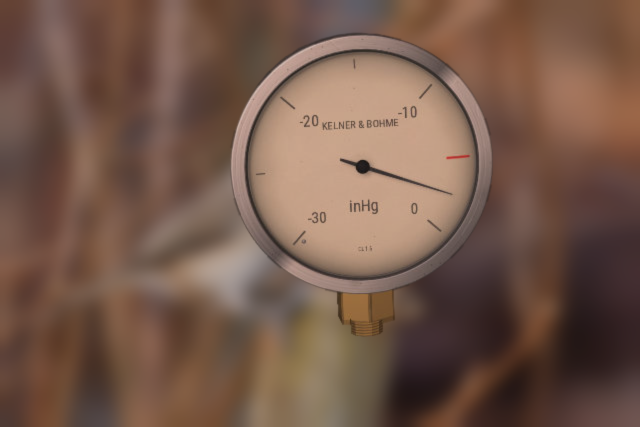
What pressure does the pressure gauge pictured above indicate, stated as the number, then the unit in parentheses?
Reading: -2.5 (inHg)
